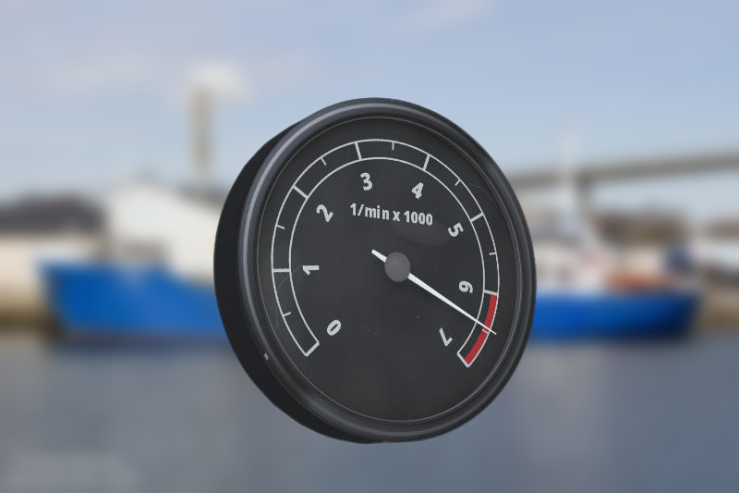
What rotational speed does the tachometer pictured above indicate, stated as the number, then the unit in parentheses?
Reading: 6500 (rpm)
